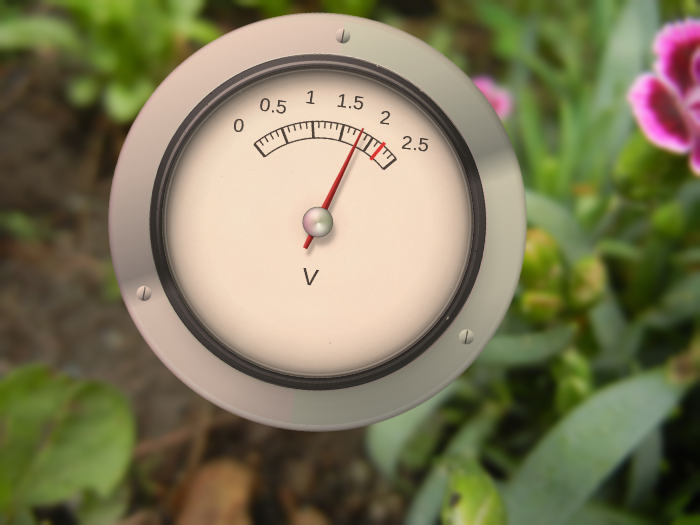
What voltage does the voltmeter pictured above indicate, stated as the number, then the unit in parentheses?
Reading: 1.8 (V)
